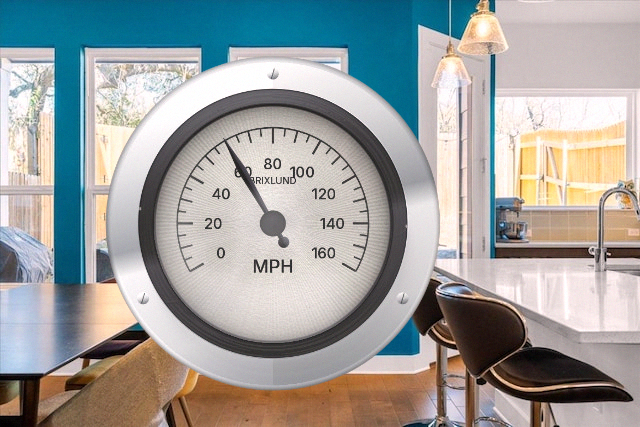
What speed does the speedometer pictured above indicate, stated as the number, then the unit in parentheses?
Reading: 60 (mph)
